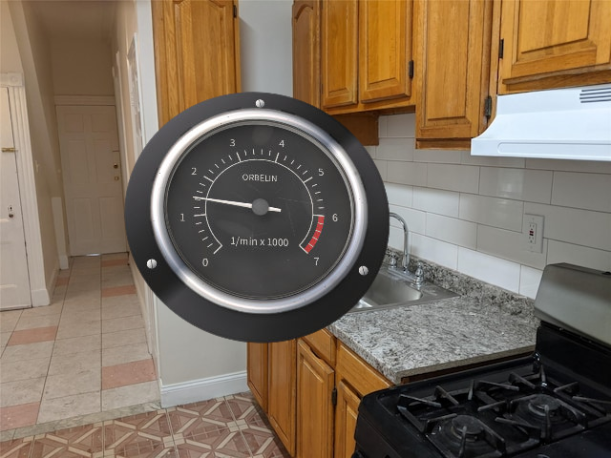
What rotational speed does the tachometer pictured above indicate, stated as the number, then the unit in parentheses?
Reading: 1400 (rpm)
